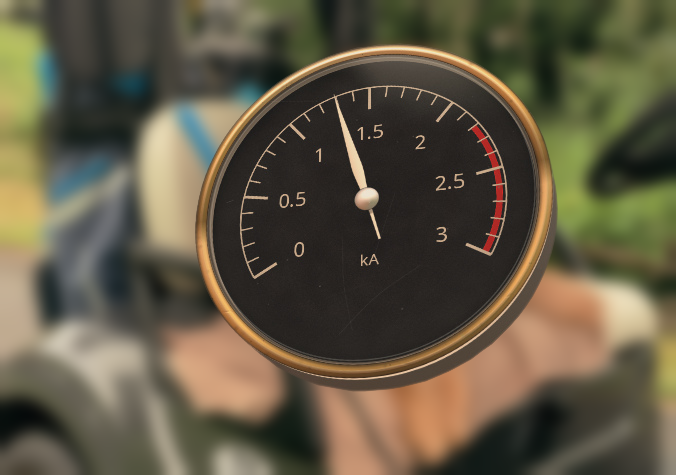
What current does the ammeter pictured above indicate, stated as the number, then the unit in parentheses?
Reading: 1.3 (kA)
